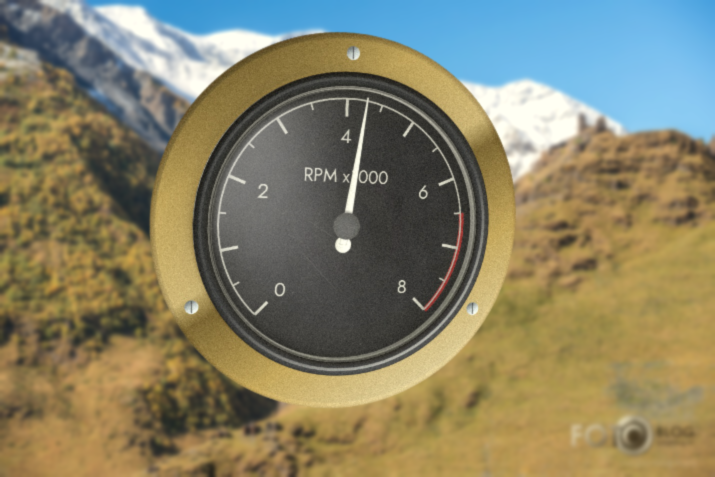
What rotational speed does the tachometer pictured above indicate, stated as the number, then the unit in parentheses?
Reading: 4250 (rpm)
